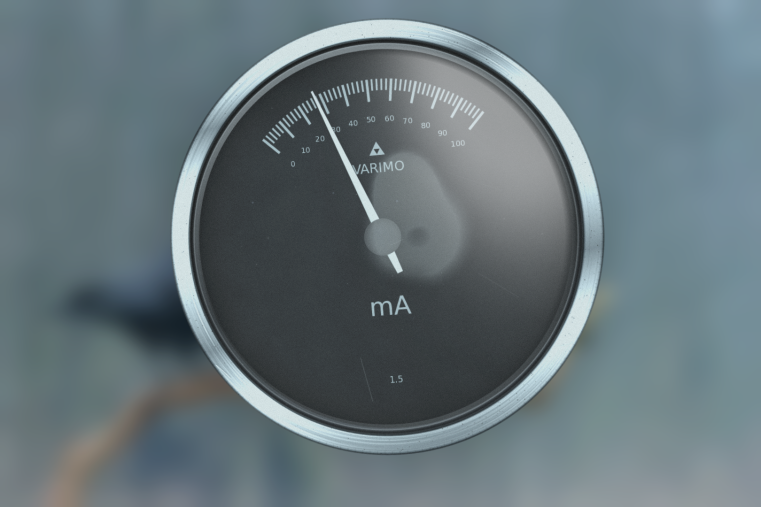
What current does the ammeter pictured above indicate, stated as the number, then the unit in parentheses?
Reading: 28 (mA)
